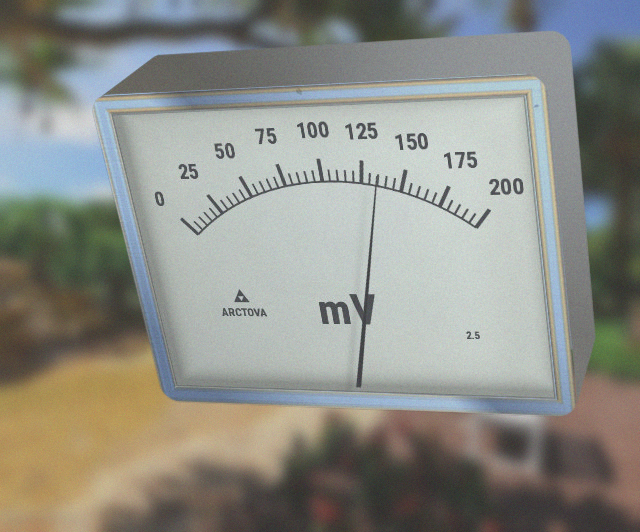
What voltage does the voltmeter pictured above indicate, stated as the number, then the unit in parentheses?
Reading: 135 (mV)
